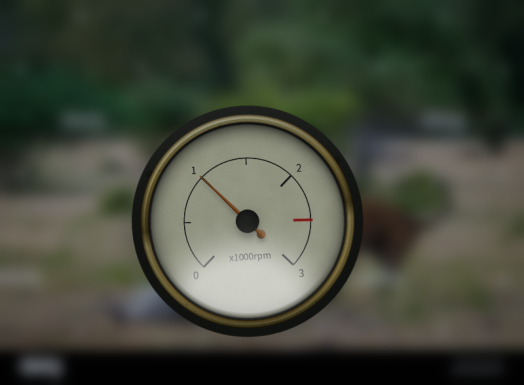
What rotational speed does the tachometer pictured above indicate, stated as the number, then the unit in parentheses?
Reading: 1000 (rpm)
